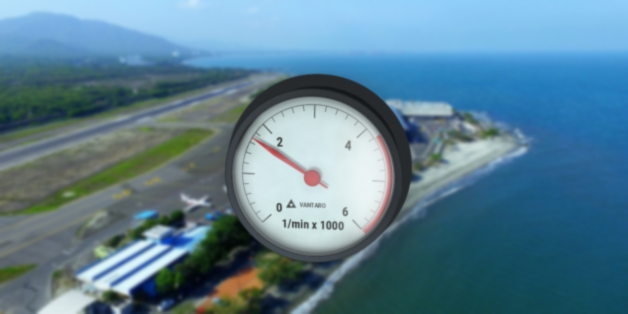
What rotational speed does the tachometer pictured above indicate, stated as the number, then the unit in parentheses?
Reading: 1700 (rpm)
